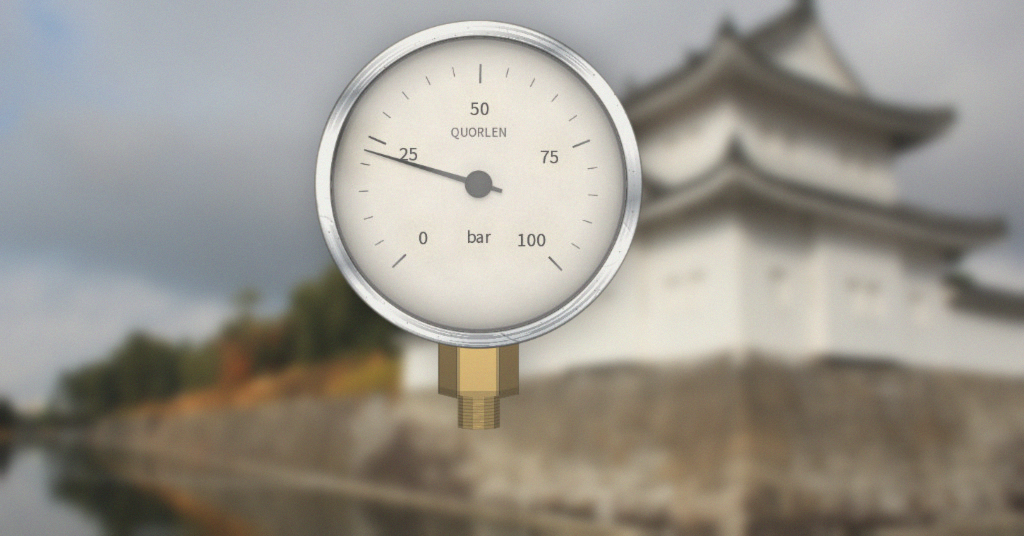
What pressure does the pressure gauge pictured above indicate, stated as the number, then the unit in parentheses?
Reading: 22.5 (bar)
